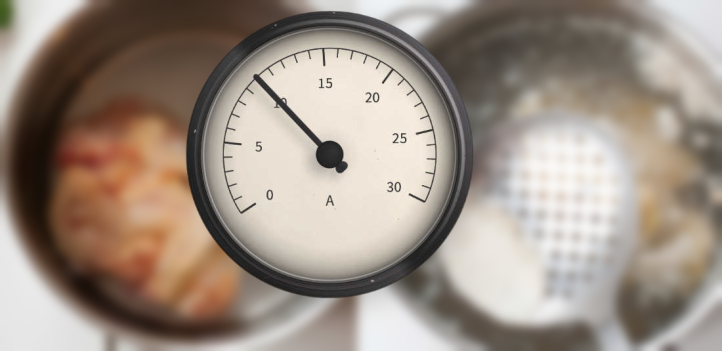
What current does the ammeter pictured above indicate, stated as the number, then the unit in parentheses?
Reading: 10 (A)
